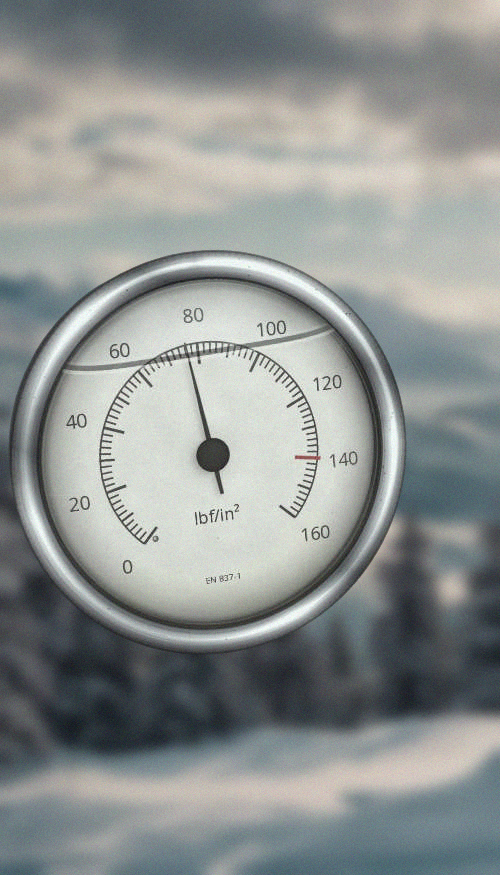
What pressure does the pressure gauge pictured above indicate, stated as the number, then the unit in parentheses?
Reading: 76 (psi)
